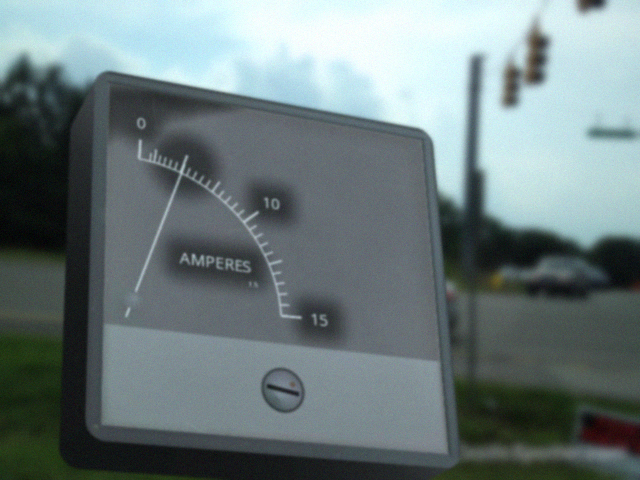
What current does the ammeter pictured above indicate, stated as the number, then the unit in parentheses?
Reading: 5 (A)
